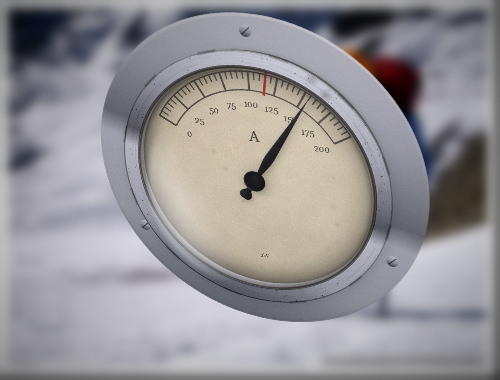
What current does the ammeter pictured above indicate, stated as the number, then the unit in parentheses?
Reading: 155 (A)
